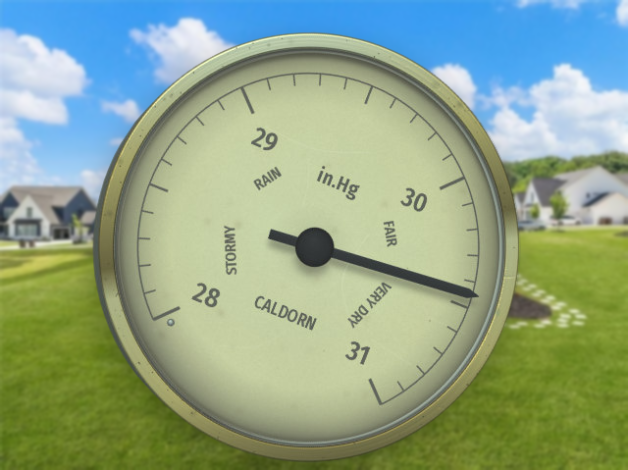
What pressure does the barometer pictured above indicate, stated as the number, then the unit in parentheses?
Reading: 30.45 (inHg)
